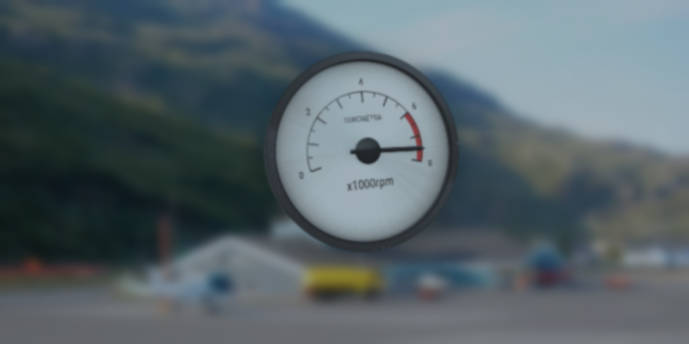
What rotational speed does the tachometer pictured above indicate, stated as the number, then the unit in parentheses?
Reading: 7500 (rpm)
